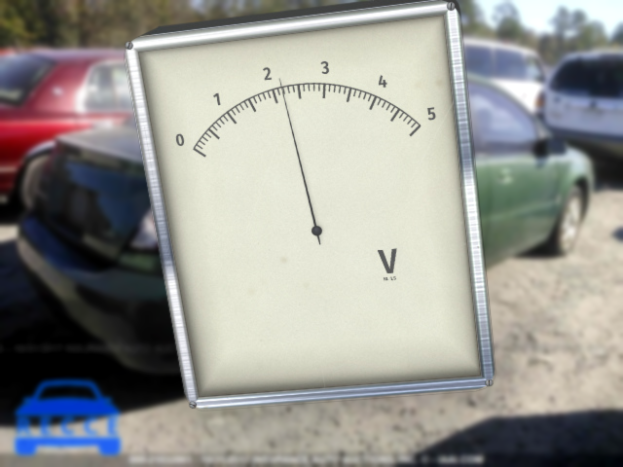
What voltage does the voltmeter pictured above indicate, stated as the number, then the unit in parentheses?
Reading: 2.2 (V)
